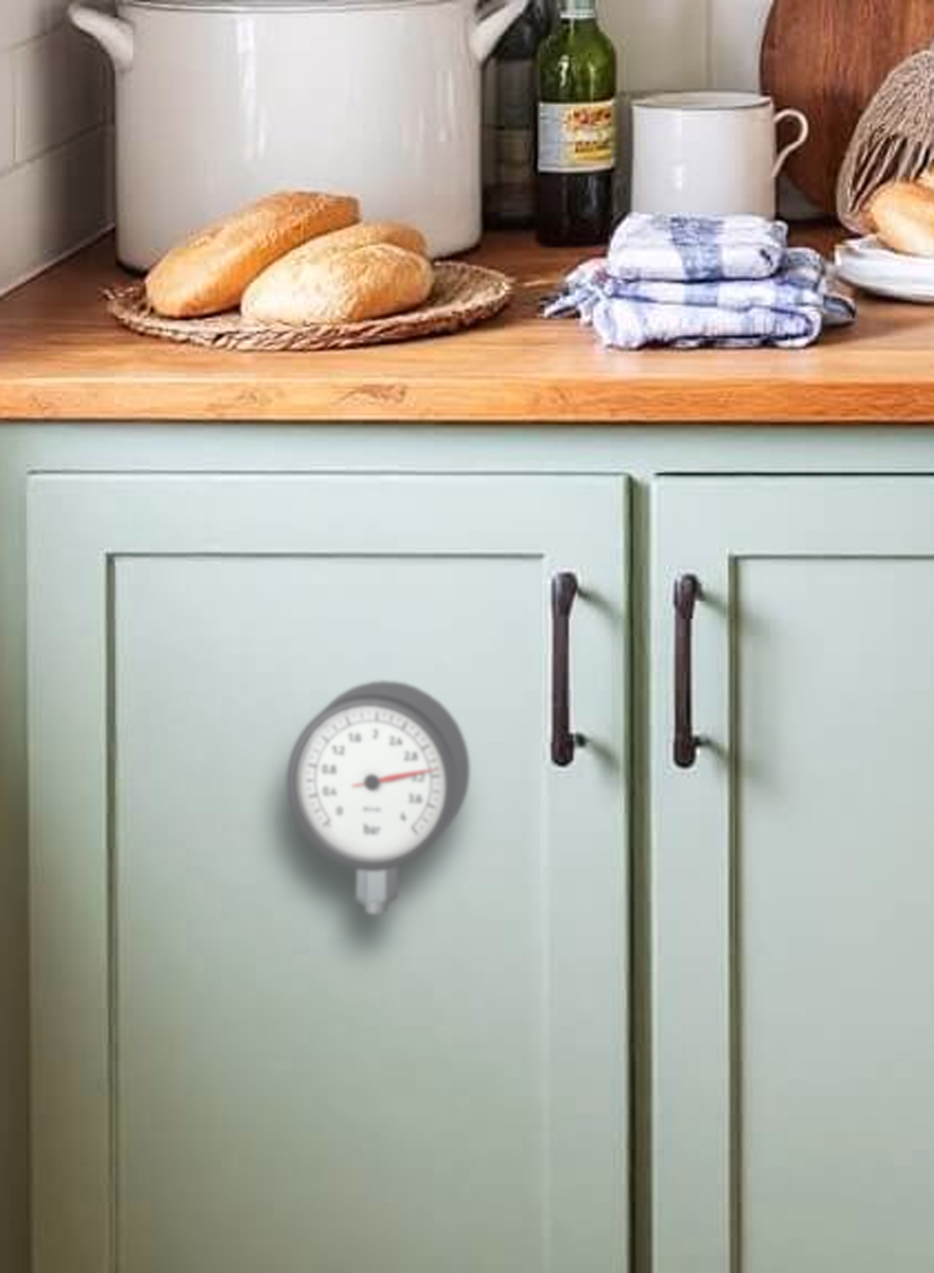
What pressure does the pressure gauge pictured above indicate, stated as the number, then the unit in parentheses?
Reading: 3.1 (bar)
